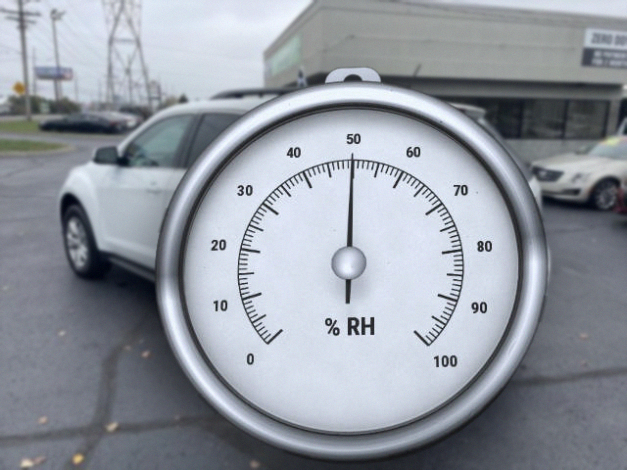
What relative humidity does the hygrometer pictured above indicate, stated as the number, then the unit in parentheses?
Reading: 50 (%)
